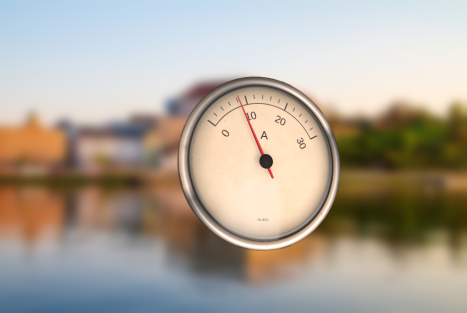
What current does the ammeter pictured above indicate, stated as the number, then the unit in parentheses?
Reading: 8 (A)
